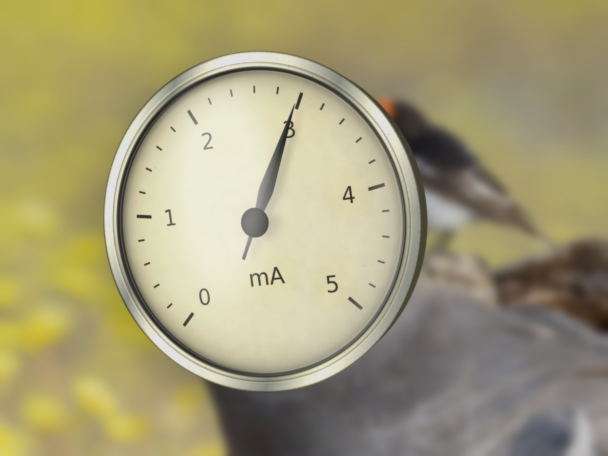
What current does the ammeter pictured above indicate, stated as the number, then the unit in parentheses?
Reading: 3 (mA)
